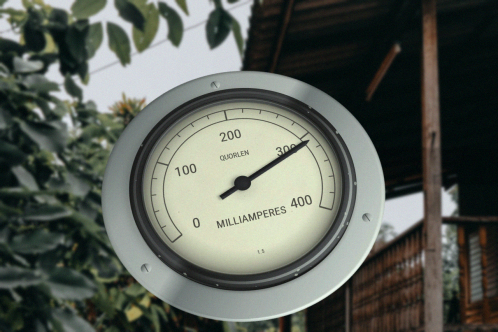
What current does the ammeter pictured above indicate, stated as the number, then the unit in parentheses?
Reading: 310 (mA)
